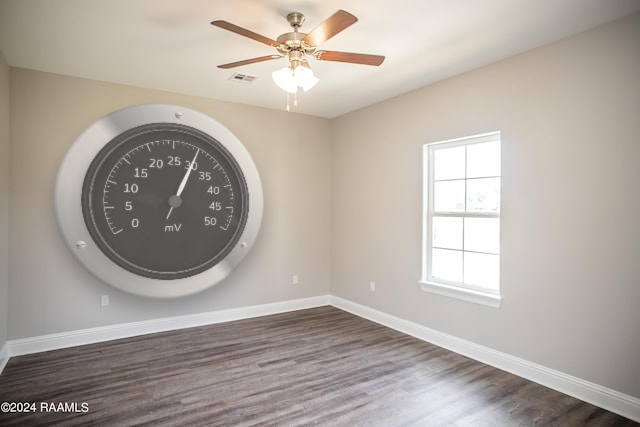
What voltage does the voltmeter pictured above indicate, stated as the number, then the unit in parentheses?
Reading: 30 (mV)
